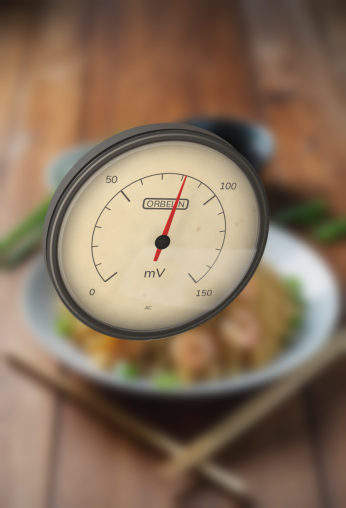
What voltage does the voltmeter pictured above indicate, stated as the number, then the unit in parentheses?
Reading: 80 (mV)
